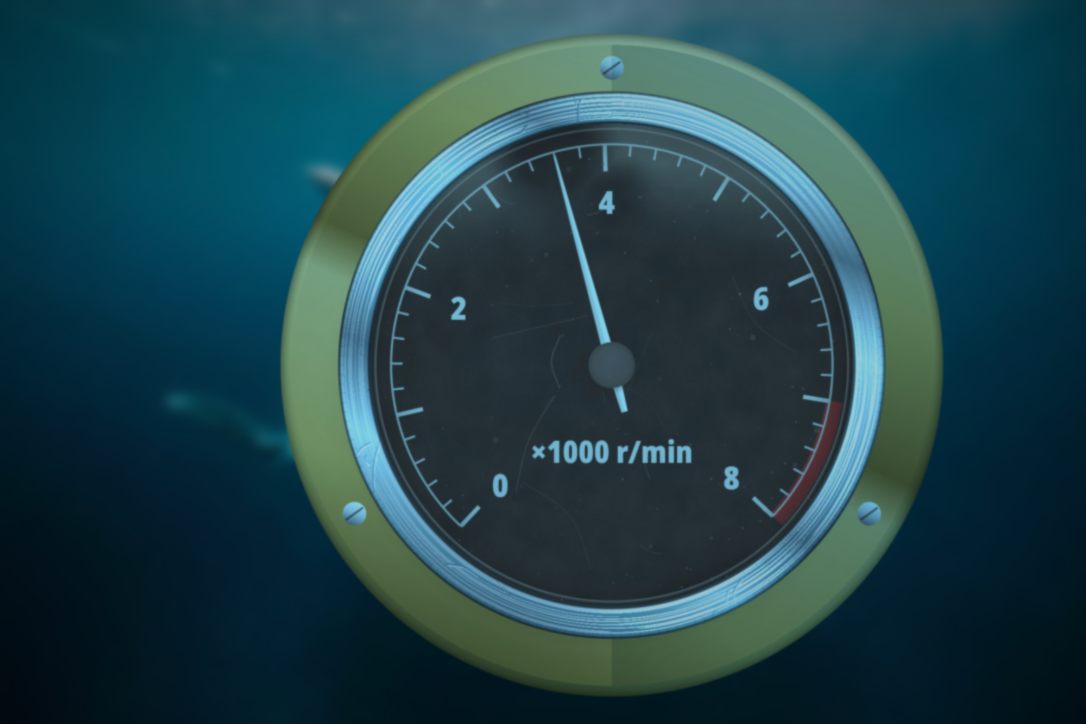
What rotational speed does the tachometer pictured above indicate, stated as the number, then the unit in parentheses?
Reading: 3600 (rpm)
